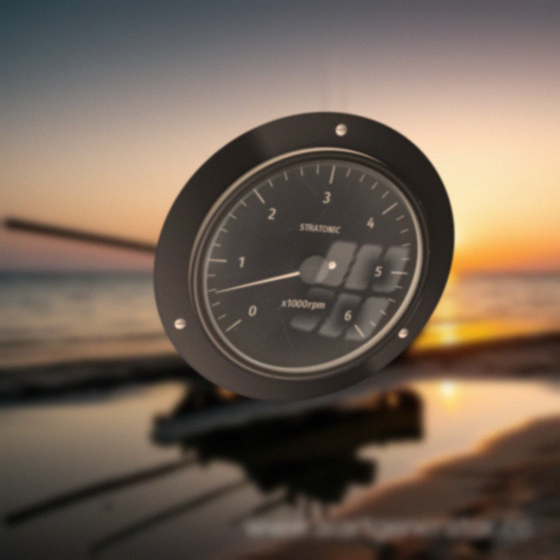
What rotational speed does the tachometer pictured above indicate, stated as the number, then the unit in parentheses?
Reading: 600 (rpm)
